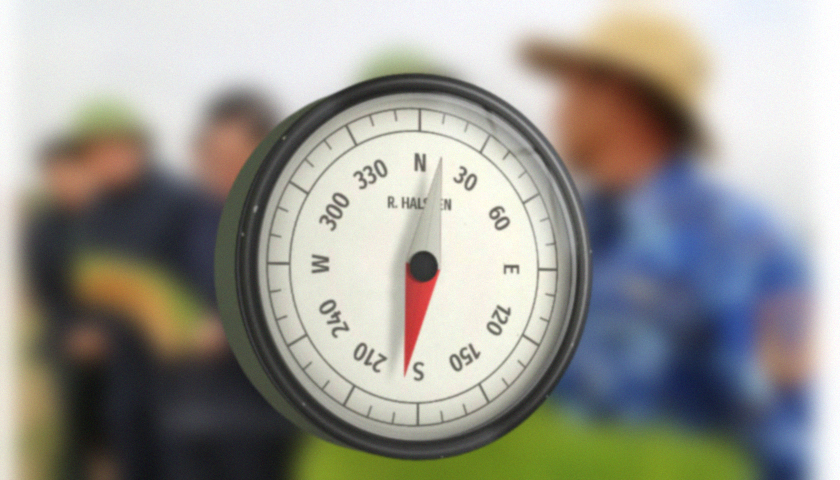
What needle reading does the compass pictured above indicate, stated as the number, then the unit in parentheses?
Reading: 190 (°)
